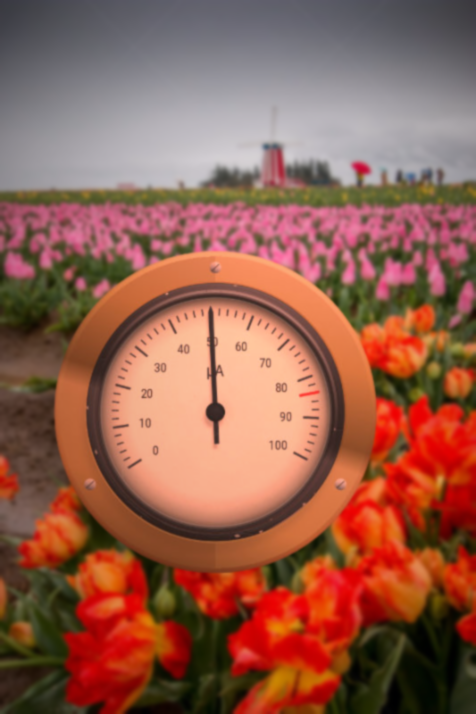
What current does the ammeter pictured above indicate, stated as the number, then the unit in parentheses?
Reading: 50 (µA)
